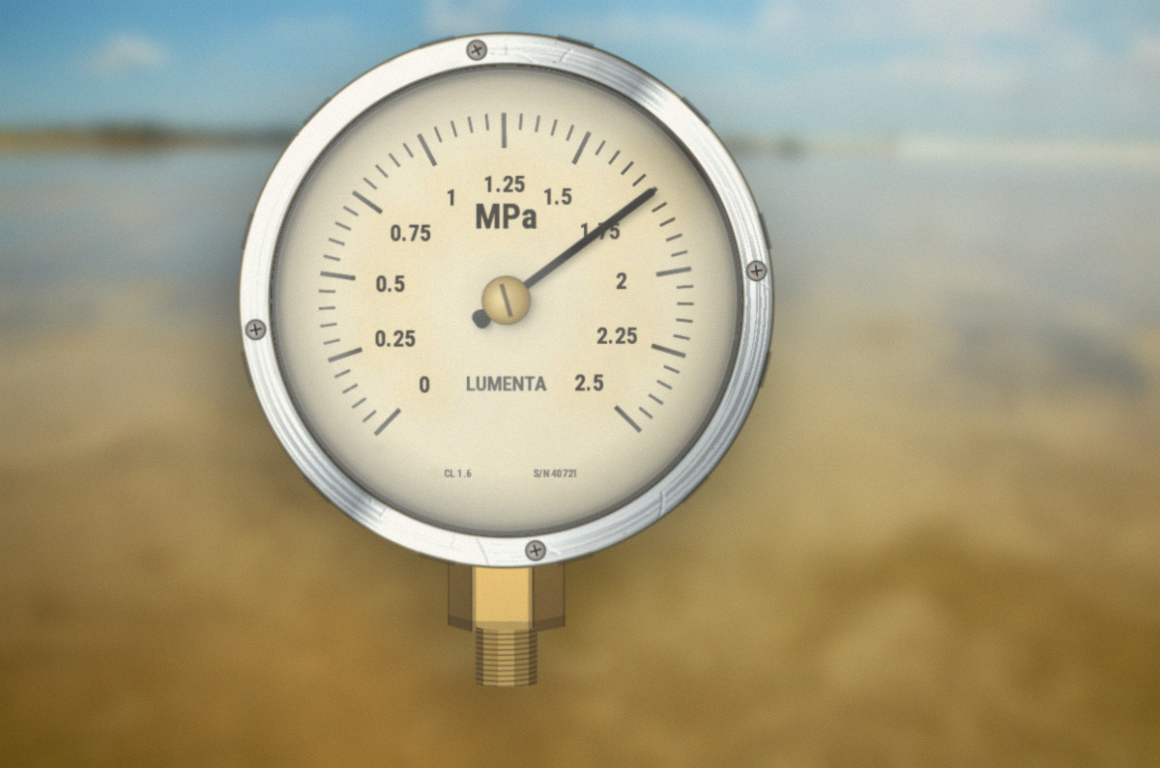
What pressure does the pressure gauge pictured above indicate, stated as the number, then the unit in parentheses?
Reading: 1.75 (MPa)
